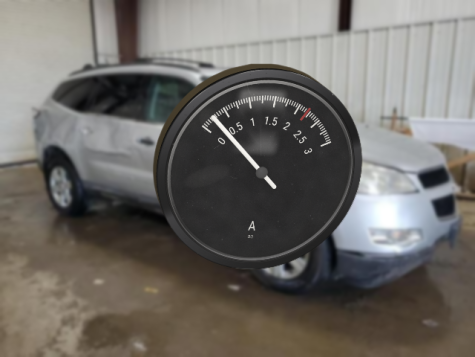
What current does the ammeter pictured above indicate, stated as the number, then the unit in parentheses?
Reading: 0.25 (A)
